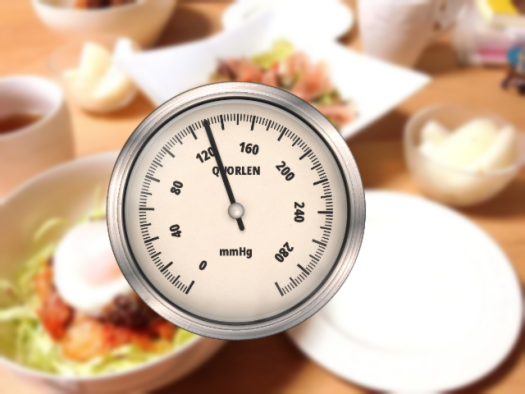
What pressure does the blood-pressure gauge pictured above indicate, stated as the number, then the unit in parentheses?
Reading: 130 (mmHg)
